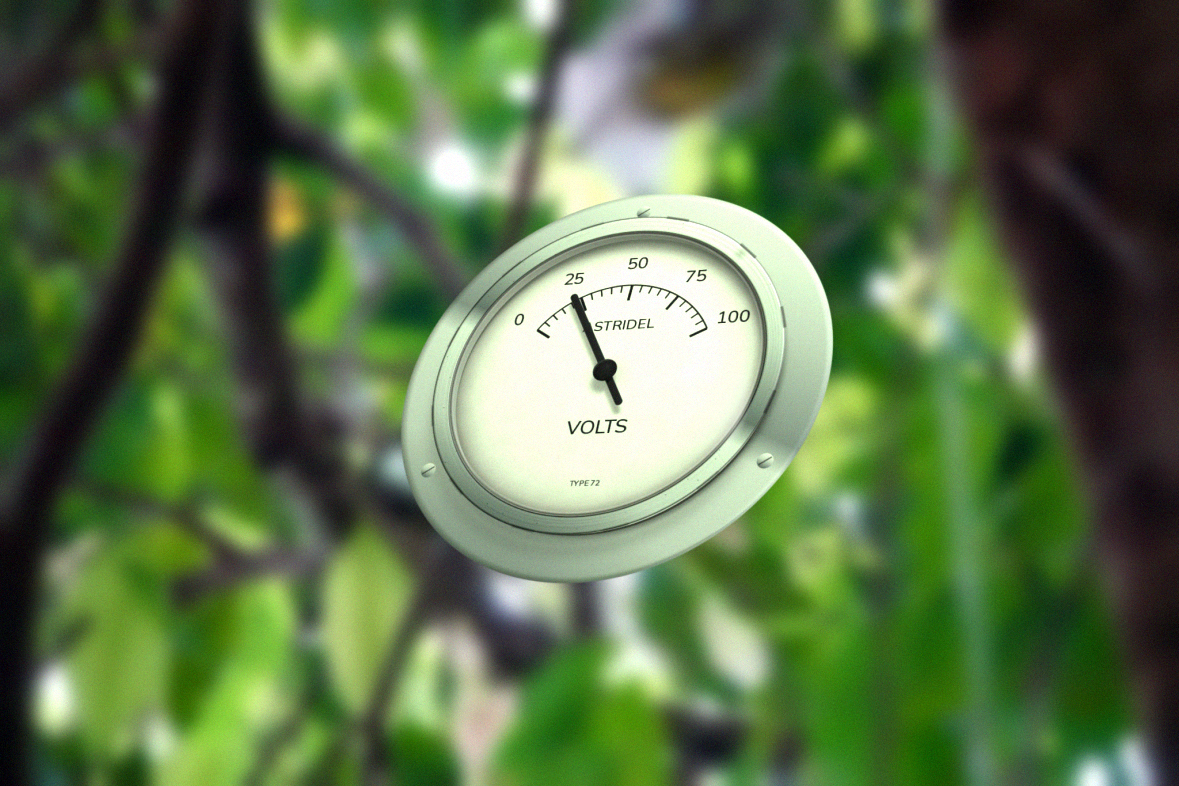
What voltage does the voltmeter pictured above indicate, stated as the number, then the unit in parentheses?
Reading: 22.5 (V)
